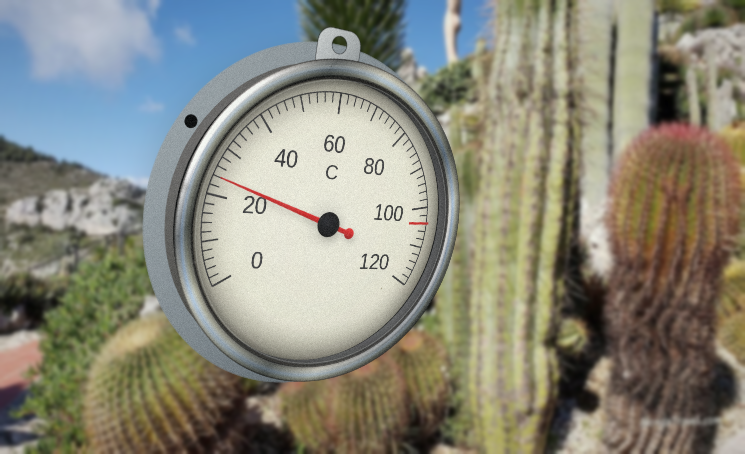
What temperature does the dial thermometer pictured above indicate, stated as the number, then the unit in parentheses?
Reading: 24 (°C)
